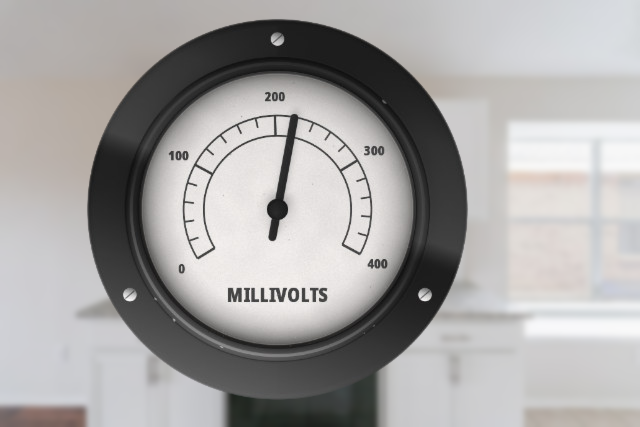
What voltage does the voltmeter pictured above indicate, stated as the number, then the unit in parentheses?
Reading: 220 (mV)
